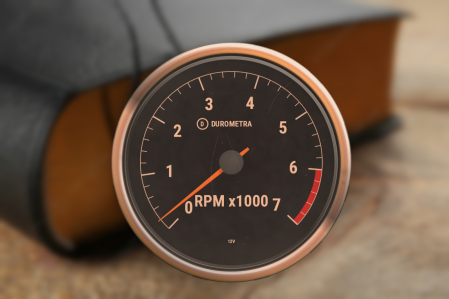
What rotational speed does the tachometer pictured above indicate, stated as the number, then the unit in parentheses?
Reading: 200 (rpm)
